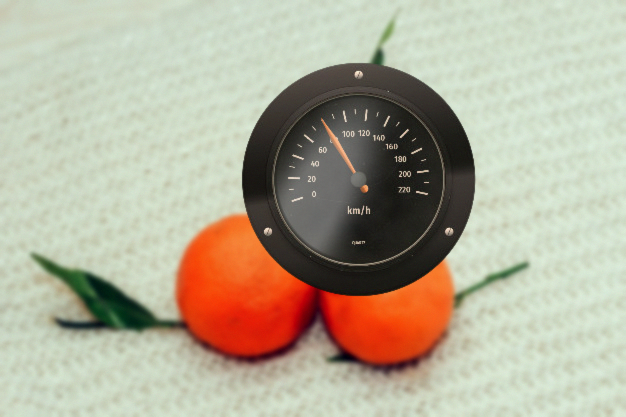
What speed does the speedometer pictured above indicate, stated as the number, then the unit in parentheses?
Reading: 80 (km/h)
